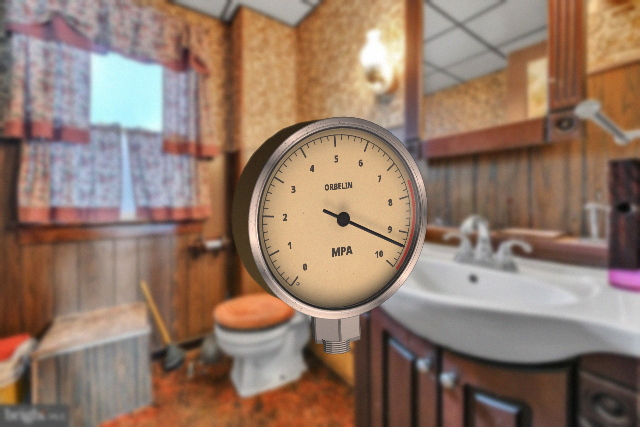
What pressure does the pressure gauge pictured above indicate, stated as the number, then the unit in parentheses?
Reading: 9.4 (MPa)
